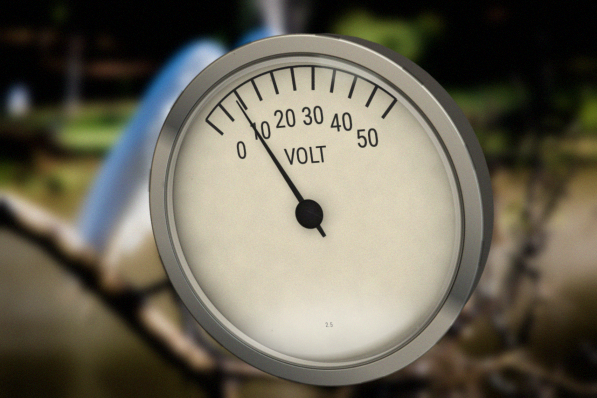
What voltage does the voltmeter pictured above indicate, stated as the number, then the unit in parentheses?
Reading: 10 (V)
